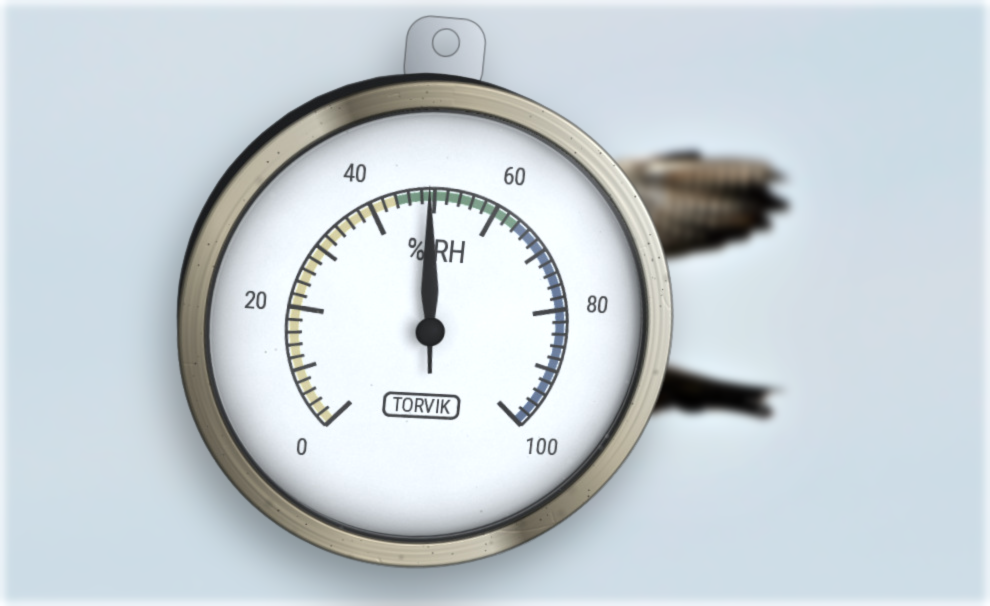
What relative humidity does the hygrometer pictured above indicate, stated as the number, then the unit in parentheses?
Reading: 49 (%)
